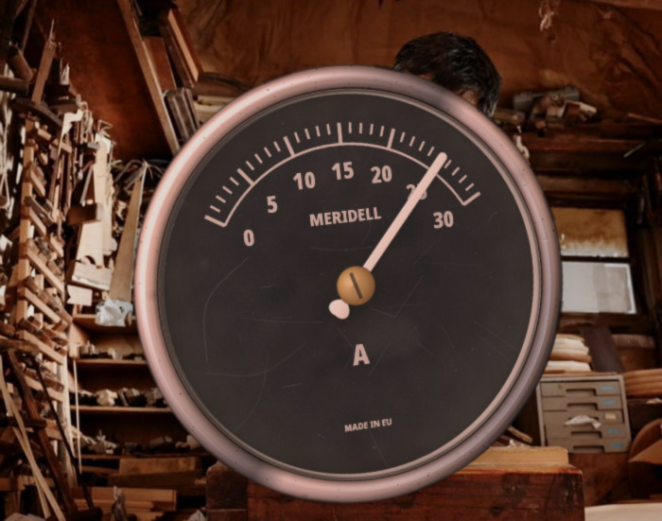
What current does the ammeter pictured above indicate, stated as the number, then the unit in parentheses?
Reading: 25 (A)
